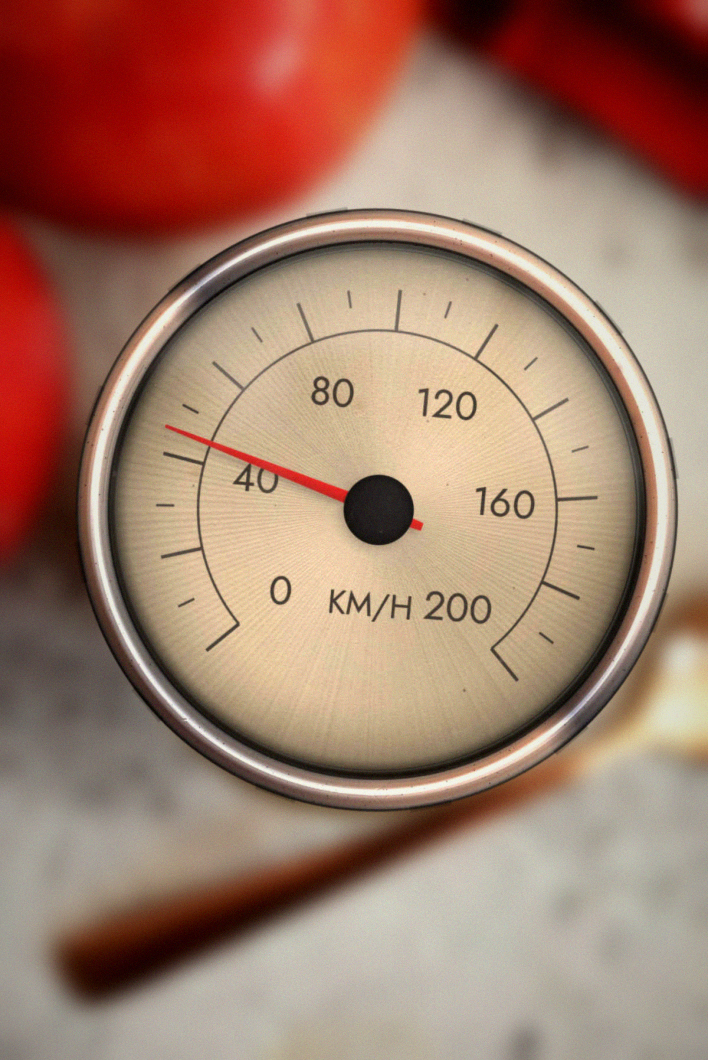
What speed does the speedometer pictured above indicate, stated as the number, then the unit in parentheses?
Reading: 45 (km/h)
